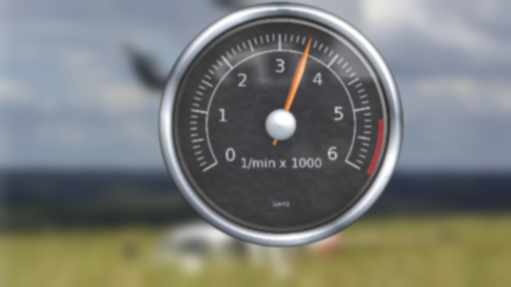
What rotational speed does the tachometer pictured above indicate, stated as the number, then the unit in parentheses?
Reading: 3500 (rpm)
